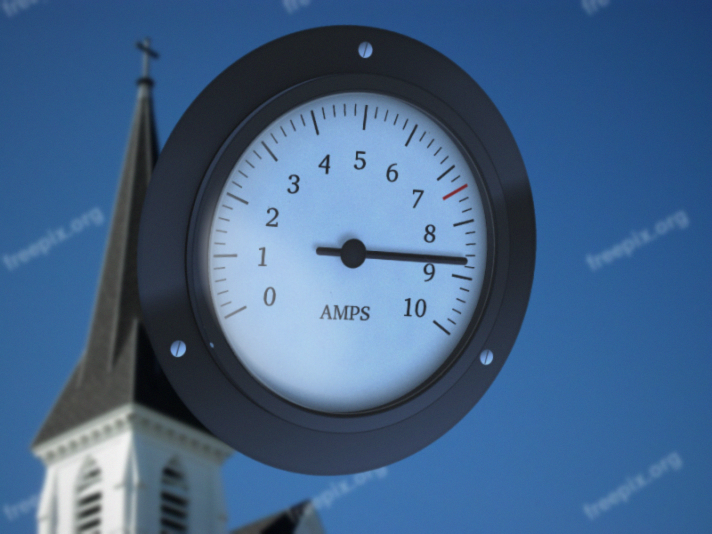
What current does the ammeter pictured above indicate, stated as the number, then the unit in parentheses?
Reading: 8.7 (A)
